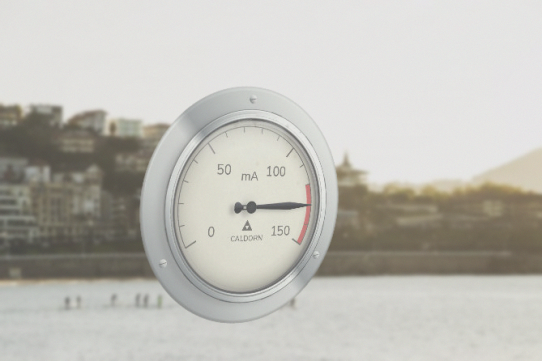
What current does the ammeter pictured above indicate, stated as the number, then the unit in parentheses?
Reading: 130 (mA)
